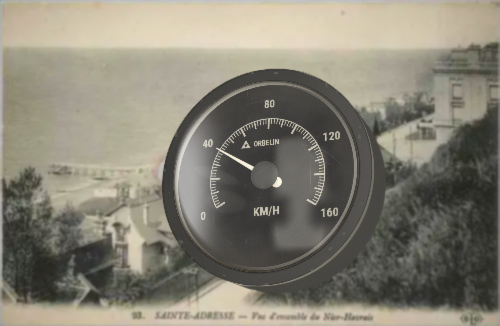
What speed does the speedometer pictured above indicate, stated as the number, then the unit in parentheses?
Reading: 40 (km/h)
